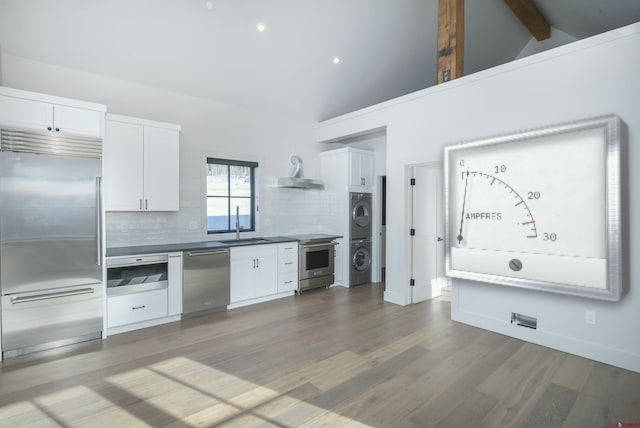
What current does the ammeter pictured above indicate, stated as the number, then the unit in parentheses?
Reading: 2 (A)
